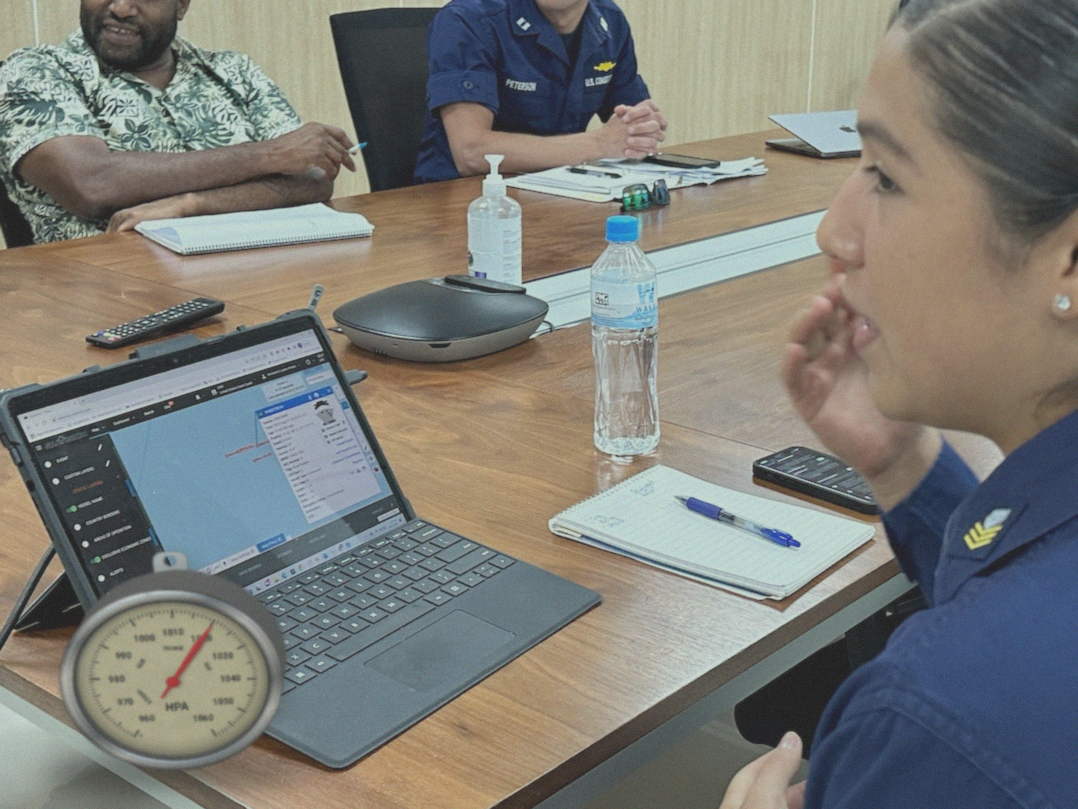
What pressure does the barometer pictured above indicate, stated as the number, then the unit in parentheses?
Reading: 1020 (hPa)
